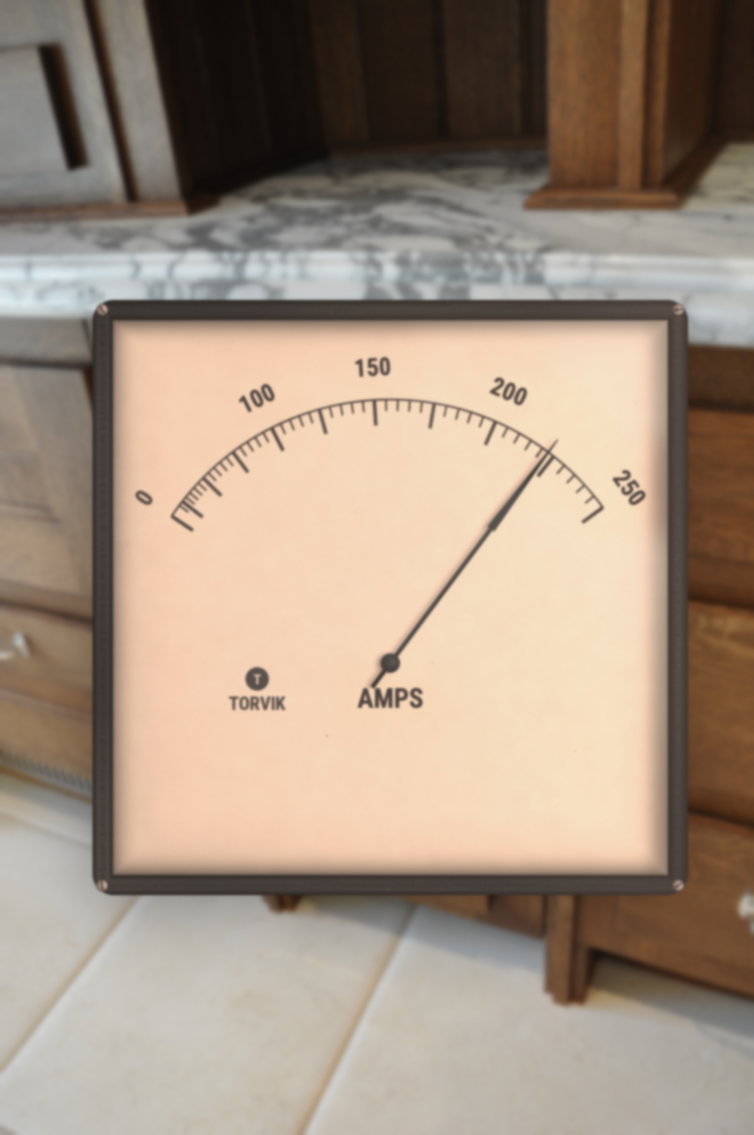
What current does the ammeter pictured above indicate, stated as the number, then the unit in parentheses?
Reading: 222.5 (A)
